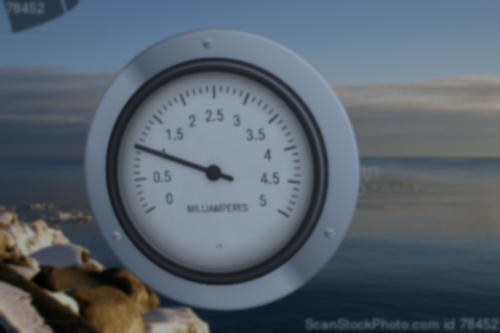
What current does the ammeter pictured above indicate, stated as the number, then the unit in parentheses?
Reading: 1 (mA)
